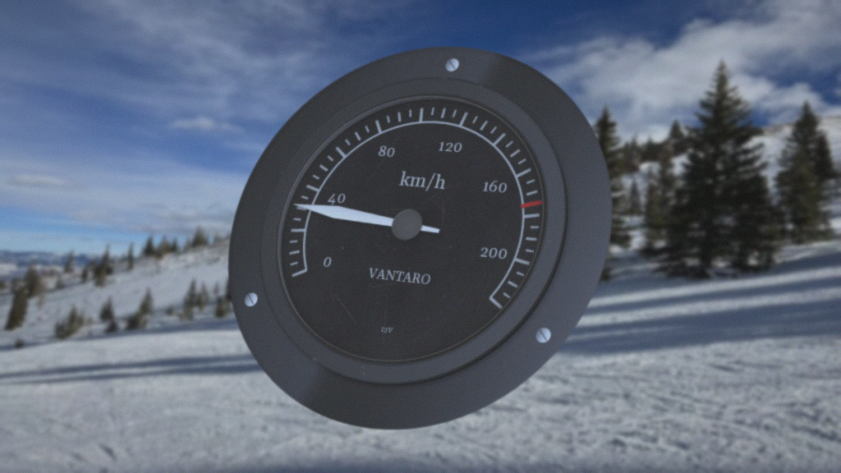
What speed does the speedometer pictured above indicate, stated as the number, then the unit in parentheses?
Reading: 30 (km/h)
